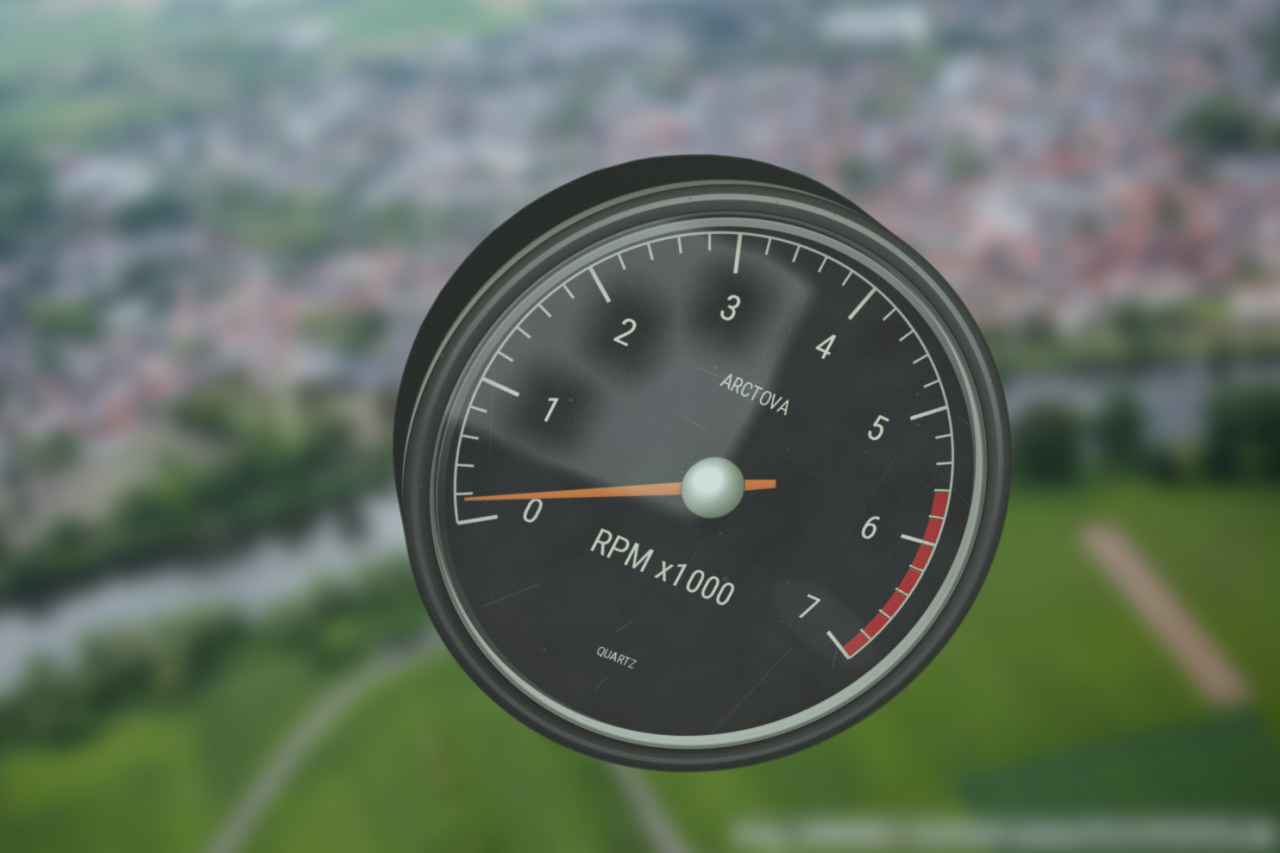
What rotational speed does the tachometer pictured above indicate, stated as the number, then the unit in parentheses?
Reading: 200 (rpm)
